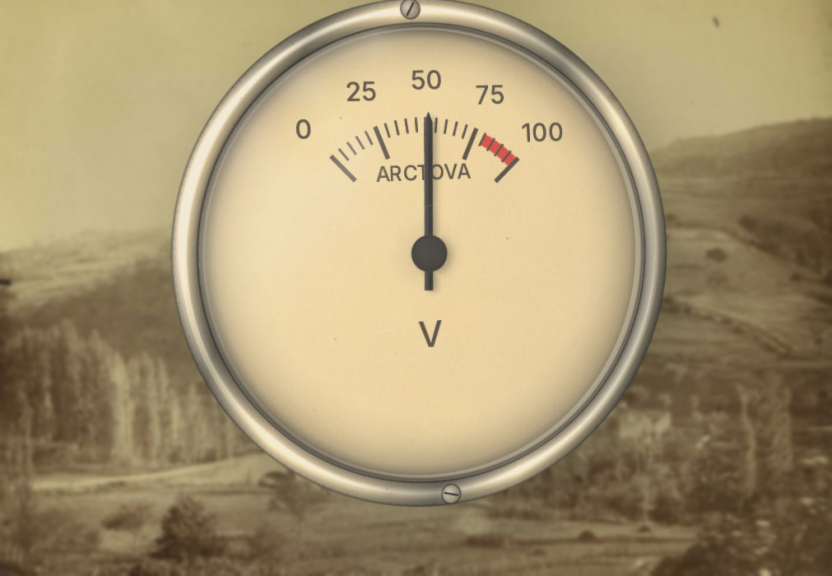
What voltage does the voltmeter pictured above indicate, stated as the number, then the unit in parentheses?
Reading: 50 (V)
